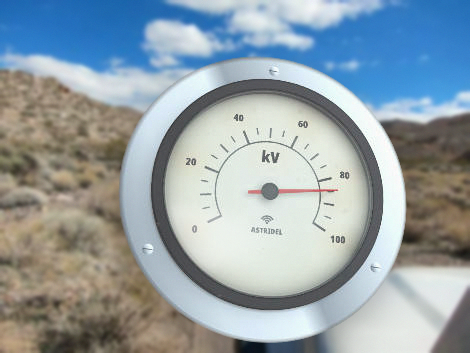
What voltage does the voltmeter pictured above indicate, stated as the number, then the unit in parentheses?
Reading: 85 (kV)
